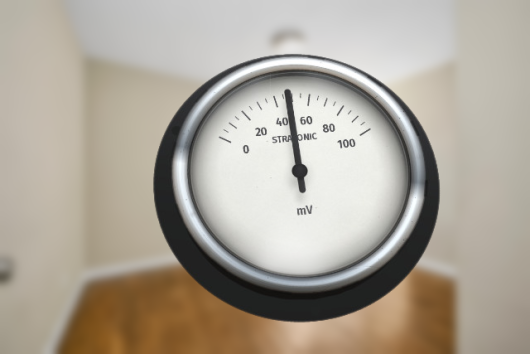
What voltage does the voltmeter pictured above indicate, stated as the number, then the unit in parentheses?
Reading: 47.5 (mV)
